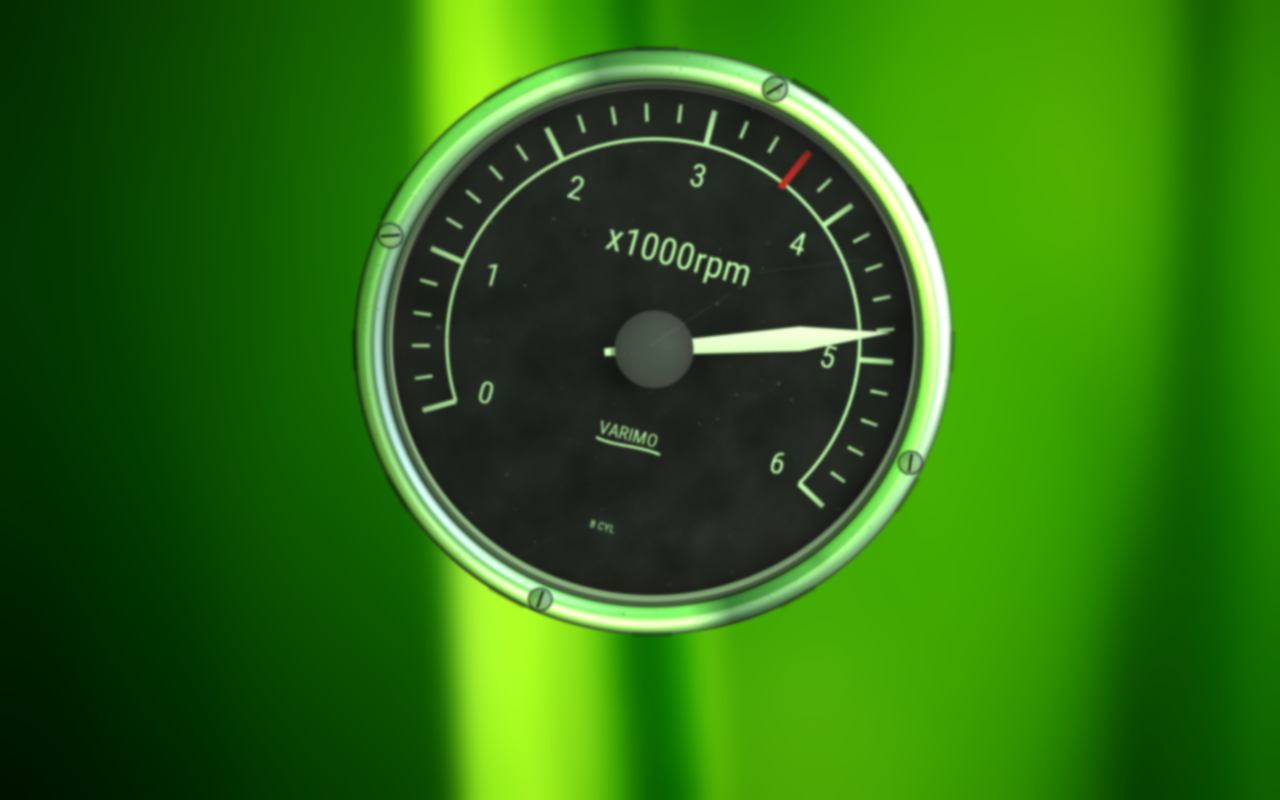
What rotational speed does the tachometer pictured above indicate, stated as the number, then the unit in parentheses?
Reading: 4800 (rpm)
